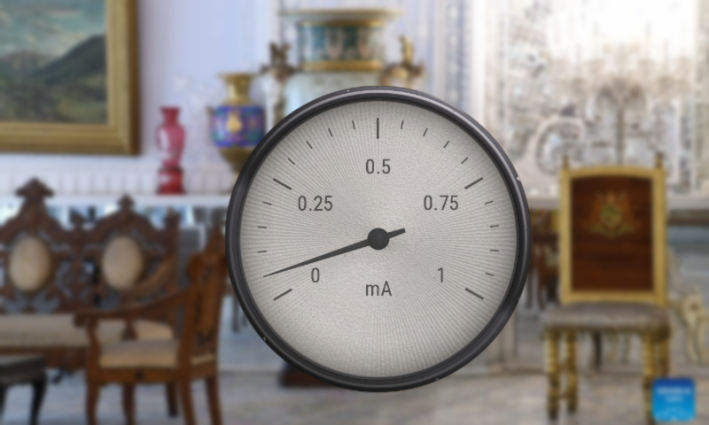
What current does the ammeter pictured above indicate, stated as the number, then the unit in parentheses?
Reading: 0.05 (mA)
